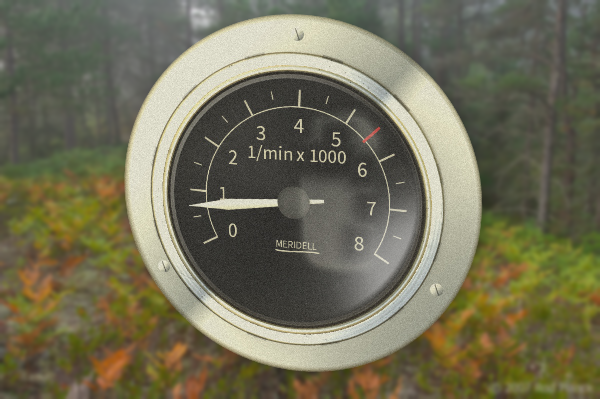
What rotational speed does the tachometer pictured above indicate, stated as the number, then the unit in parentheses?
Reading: 750 (rpm)
